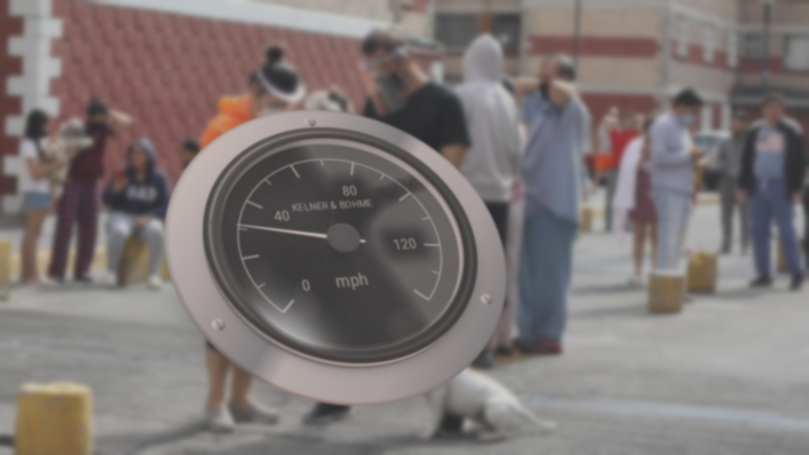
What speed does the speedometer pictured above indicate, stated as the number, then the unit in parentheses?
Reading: 30 (mph)
